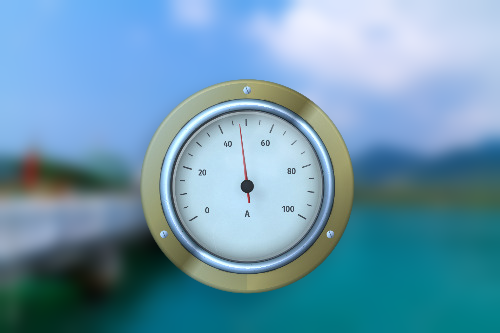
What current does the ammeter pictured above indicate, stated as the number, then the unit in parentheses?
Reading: 47.5 (A)
